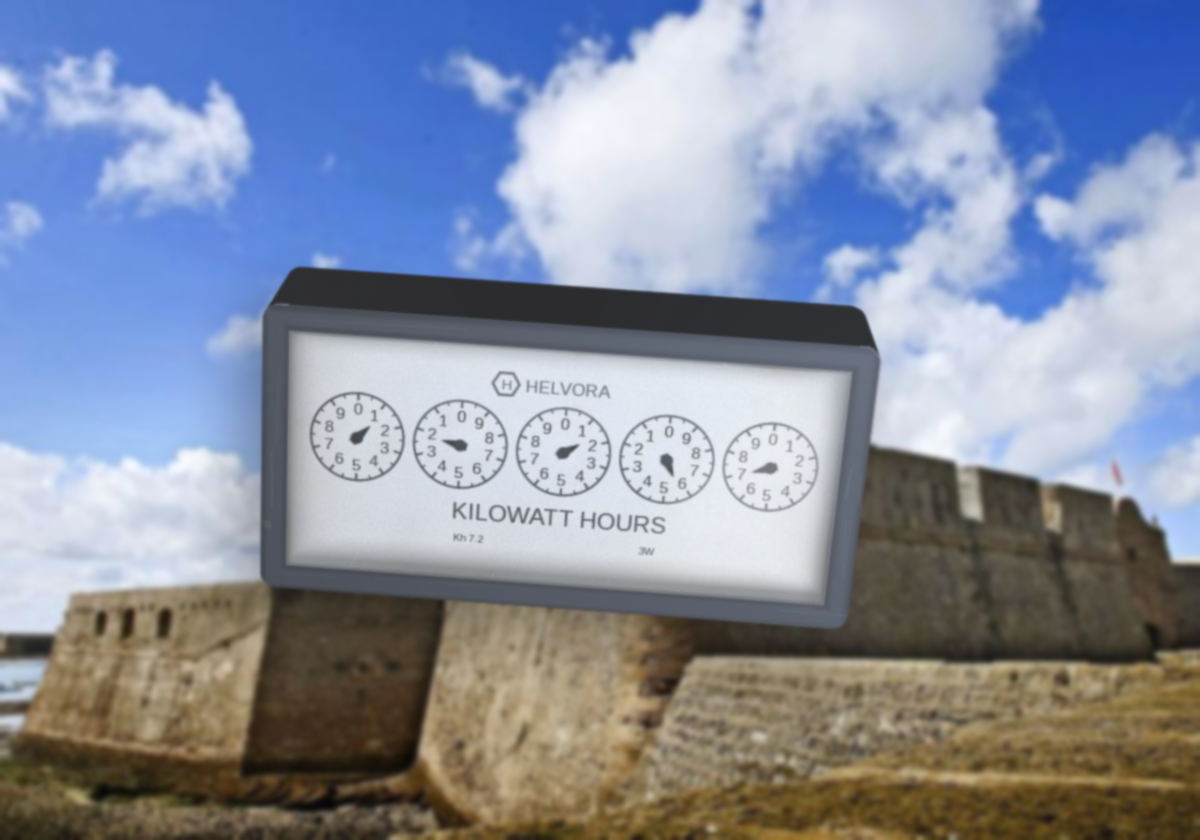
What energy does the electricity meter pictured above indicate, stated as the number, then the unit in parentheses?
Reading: 12157 (kWh)
